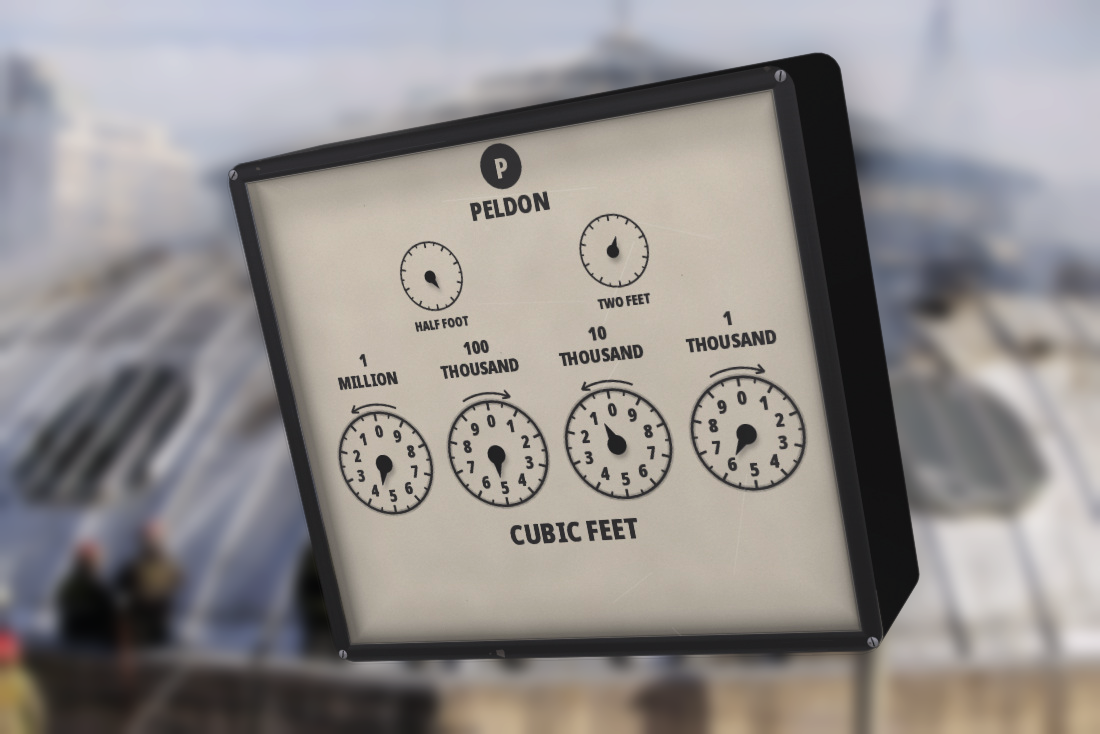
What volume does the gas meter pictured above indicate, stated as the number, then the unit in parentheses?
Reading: 450600 (ft³)
